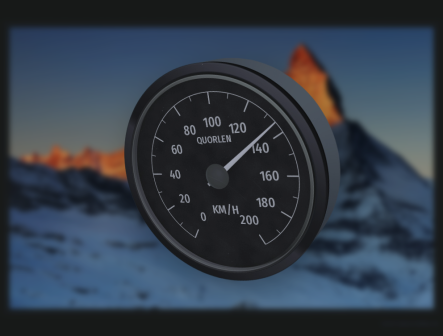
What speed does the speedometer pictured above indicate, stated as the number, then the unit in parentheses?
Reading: 135 (km/h)
